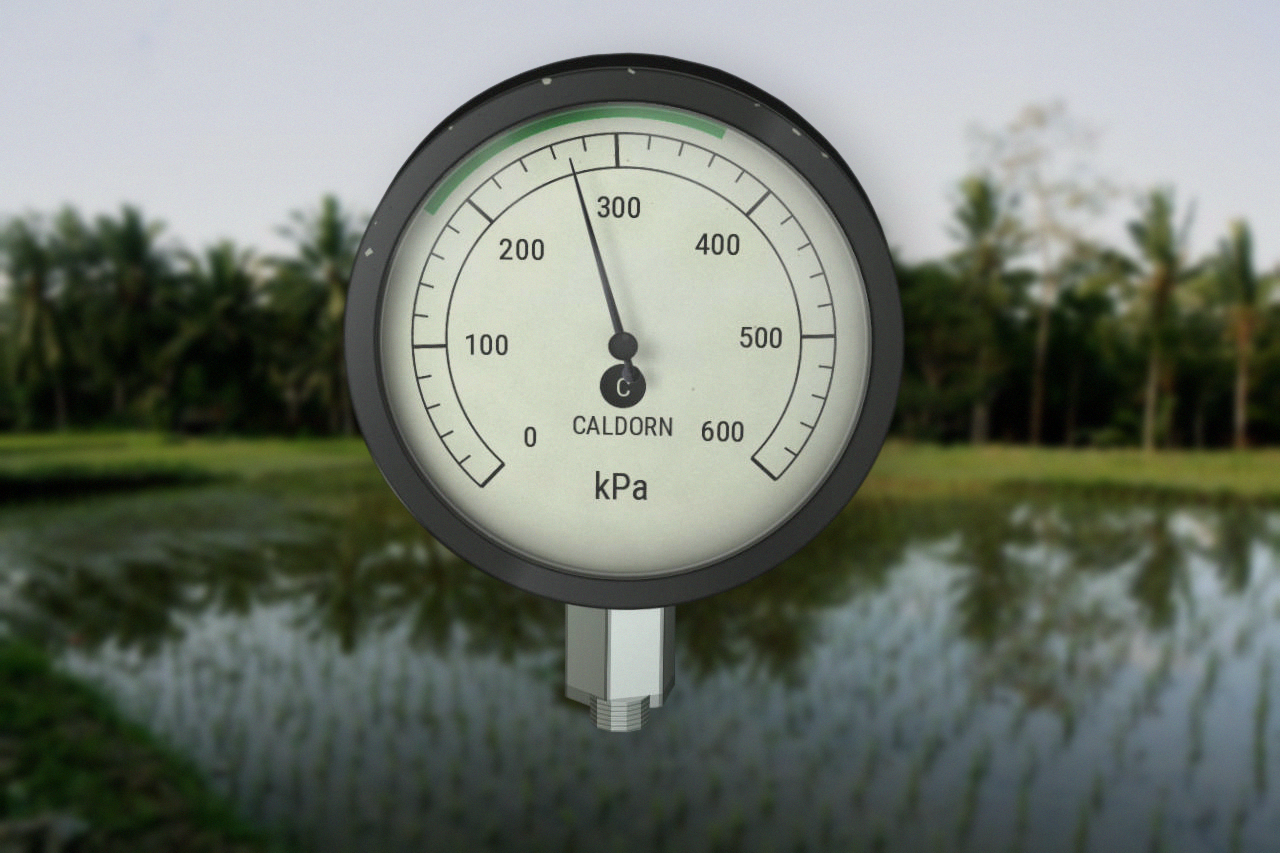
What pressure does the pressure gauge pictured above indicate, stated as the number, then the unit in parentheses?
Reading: 270 (kPa)
